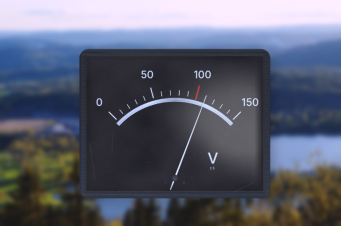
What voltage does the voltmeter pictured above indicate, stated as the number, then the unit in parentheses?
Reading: 110 (V)
